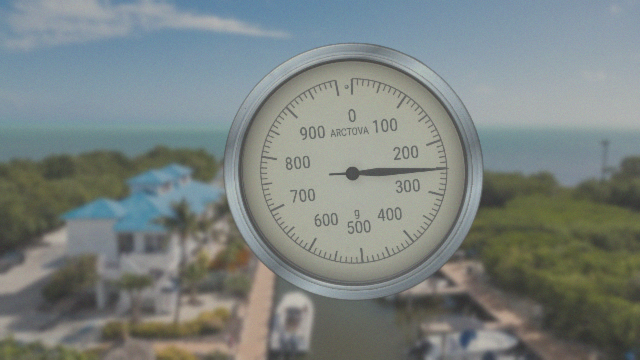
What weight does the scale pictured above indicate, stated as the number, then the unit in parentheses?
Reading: 250 (g)
